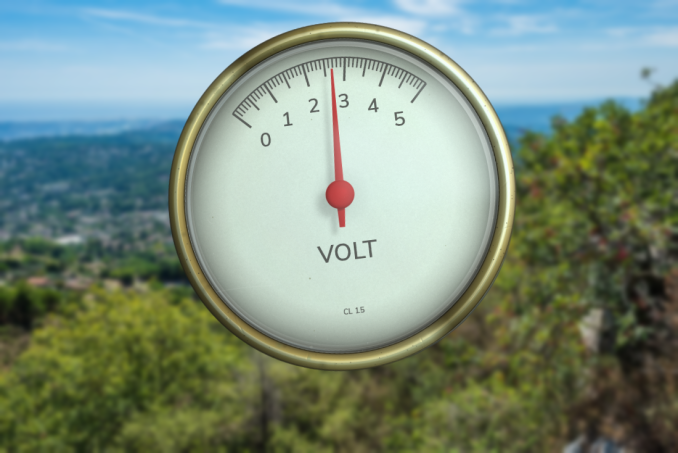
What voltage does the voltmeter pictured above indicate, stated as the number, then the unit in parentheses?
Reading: 2.7 (V)
